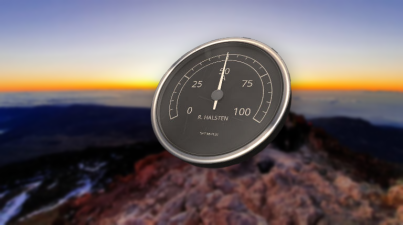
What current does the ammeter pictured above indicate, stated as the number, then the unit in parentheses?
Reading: 50 (A)
